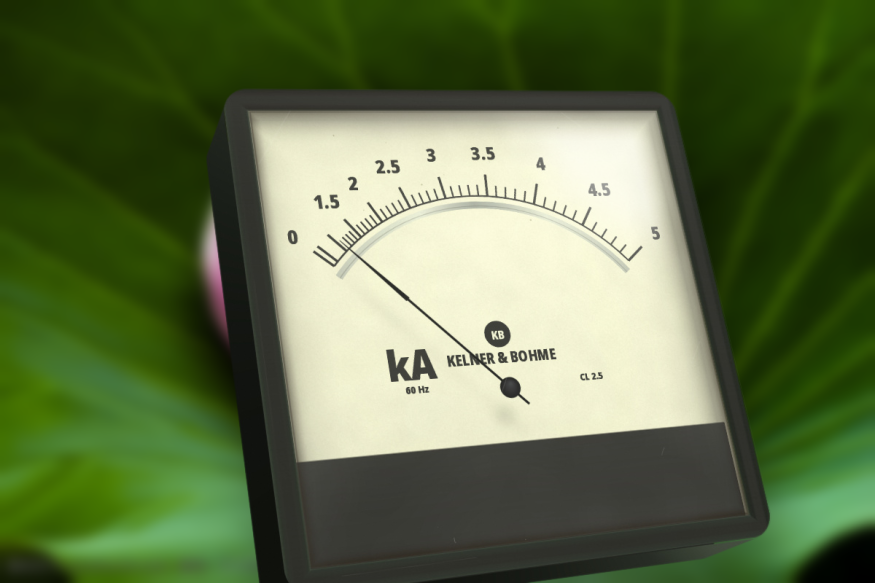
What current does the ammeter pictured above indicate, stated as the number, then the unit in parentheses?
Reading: 1 (kA)
